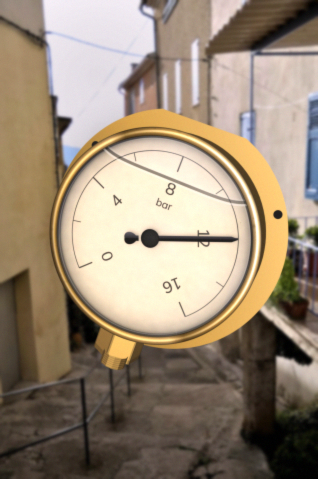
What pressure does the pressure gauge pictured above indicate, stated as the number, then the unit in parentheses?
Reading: 12 (bar)
